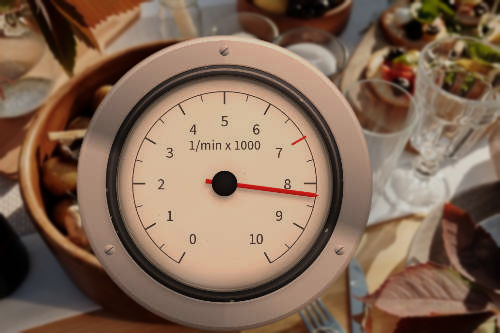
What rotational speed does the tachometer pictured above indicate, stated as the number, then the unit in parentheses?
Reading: 8250 (rpm)
